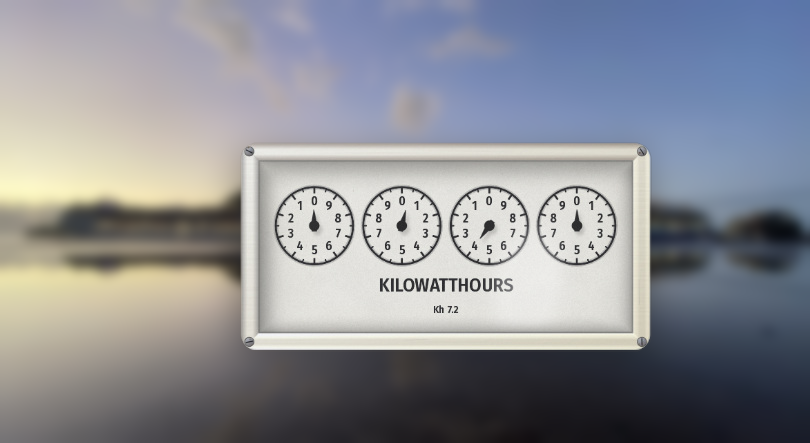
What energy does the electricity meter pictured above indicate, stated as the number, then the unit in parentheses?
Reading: 40 (kWh)
